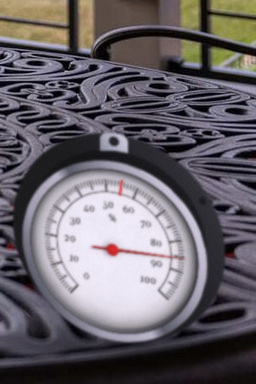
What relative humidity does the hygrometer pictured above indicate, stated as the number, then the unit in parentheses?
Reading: 85 (%)
